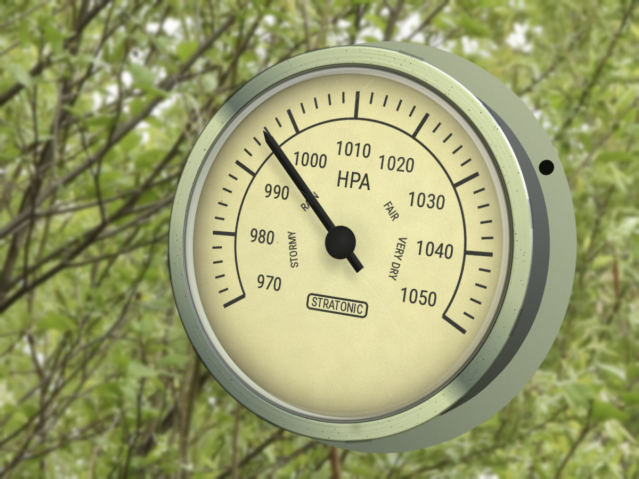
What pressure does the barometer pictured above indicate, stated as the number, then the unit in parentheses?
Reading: 996 (hPa)
